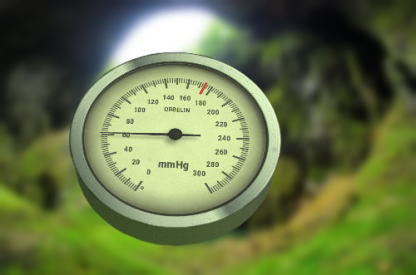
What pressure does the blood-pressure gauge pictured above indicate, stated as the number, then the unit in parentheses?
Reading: 60 (mmHg)
